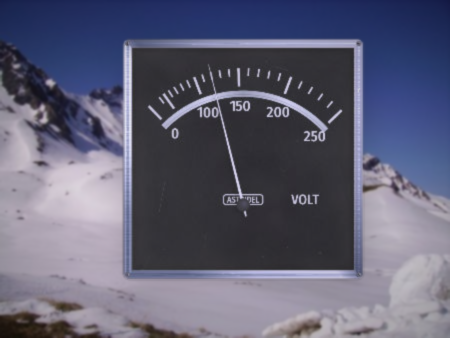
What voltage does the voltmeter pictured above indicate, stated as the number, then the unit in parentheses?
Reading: 120 (V)
